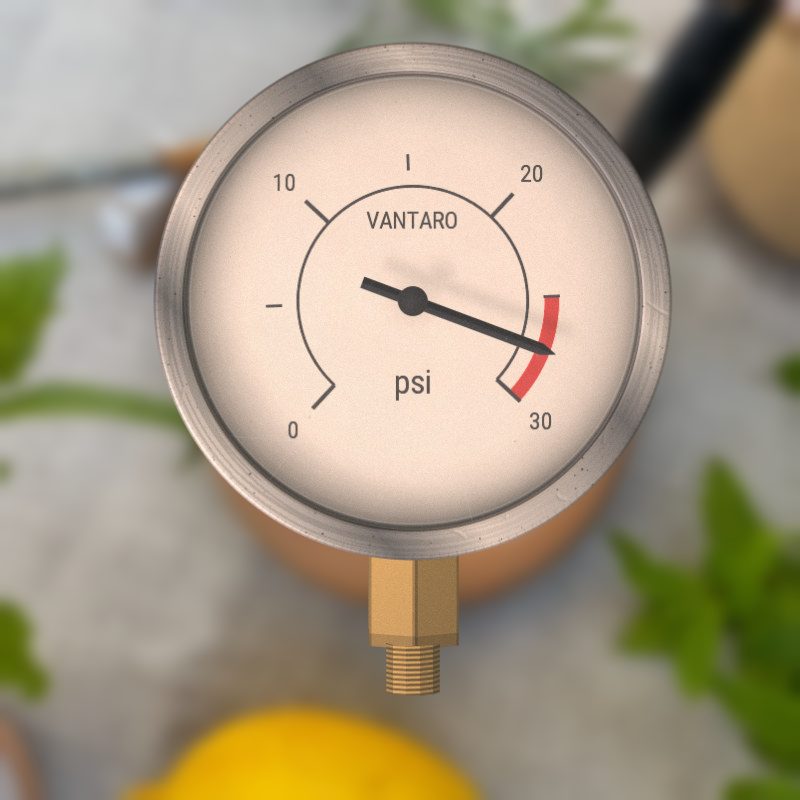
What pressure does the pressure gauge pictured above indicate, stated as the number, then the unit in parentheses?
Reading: 27.5 (psi)
